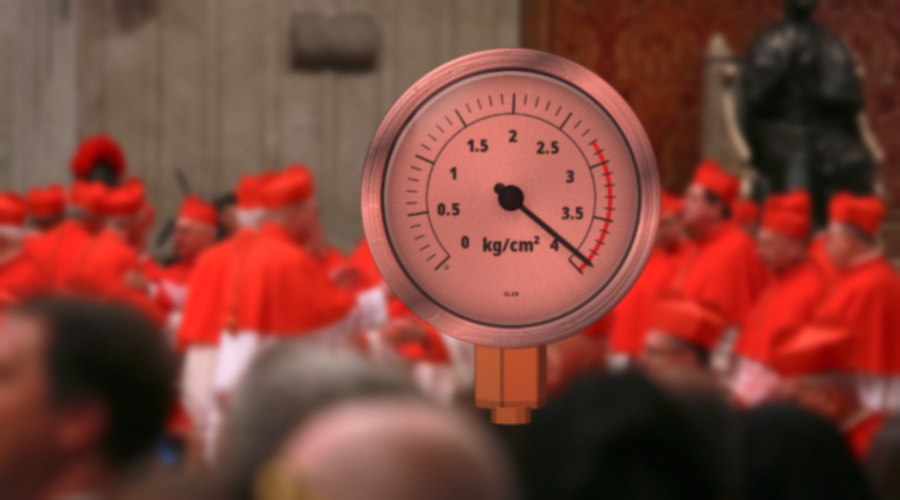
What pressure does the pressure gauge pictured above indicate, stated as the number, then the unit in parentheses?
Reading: 3.9 (kg/cm²)
